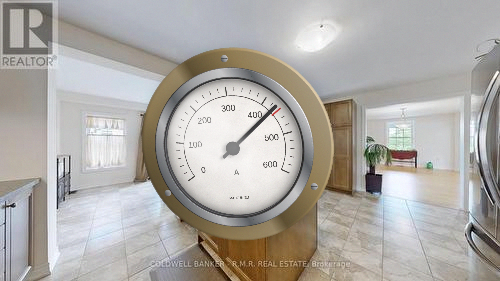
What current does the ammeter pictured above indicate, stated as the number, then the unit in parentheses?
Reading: 430 (A)
